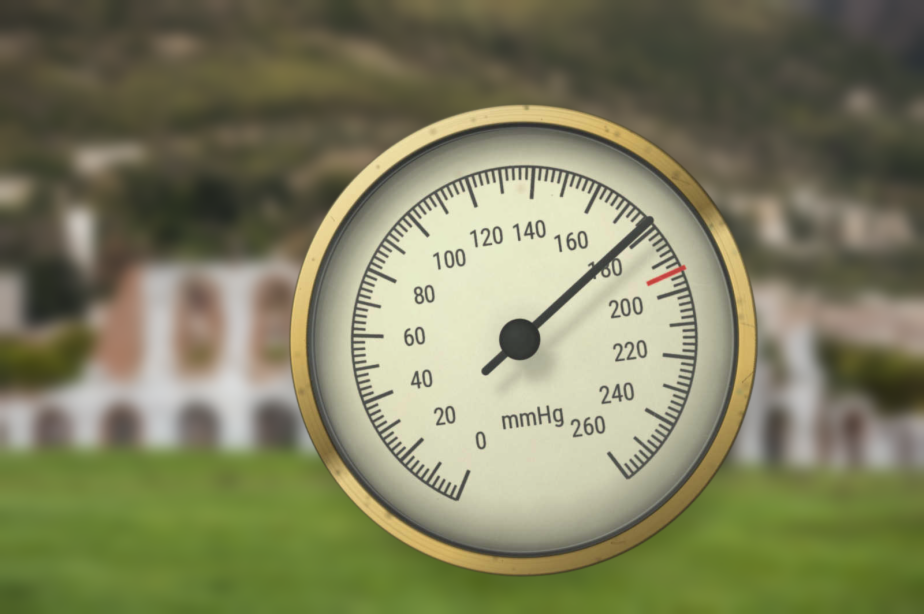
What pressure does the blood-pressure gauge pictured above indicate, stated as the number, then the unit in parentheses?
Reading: 178 (mmHg)
